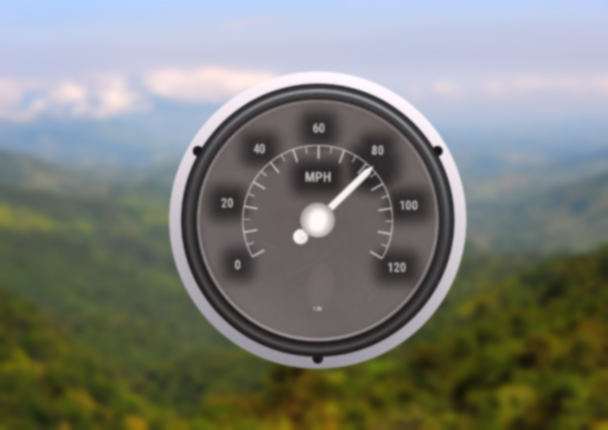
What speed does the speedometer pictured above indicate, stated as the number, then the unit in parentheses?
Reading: 82.5 (mph)
